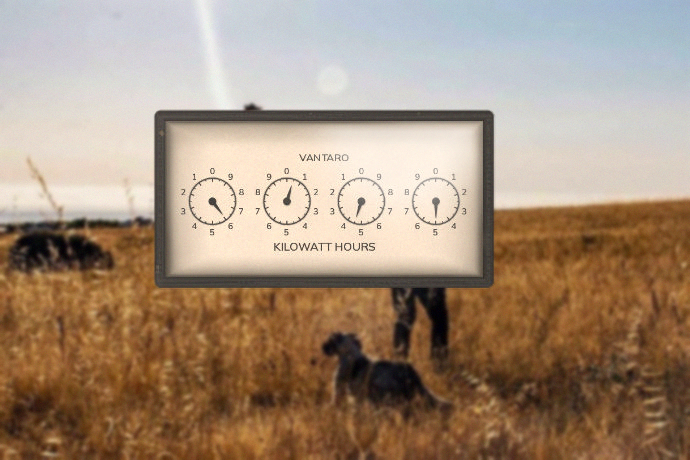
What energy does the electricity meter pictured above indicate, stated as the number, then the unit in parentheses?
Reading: 6045 (kWh)
